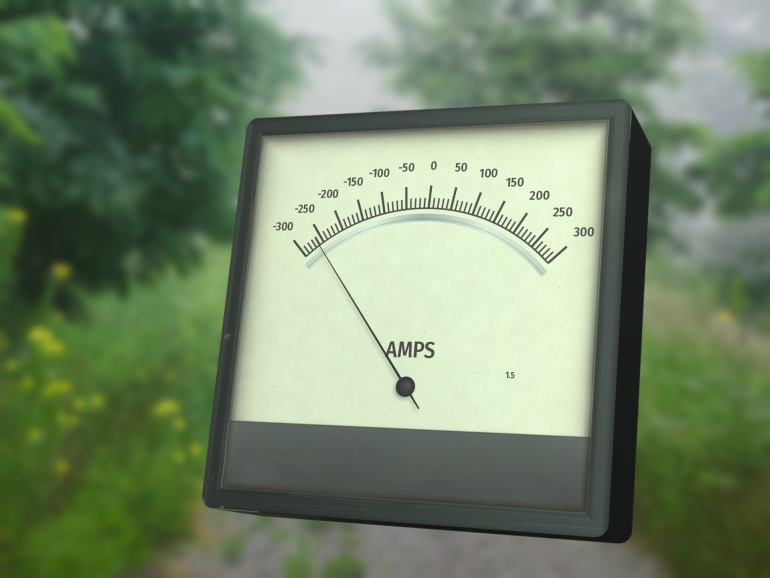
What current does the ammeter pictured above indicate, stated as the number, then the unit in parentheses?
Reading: -260 (A)
